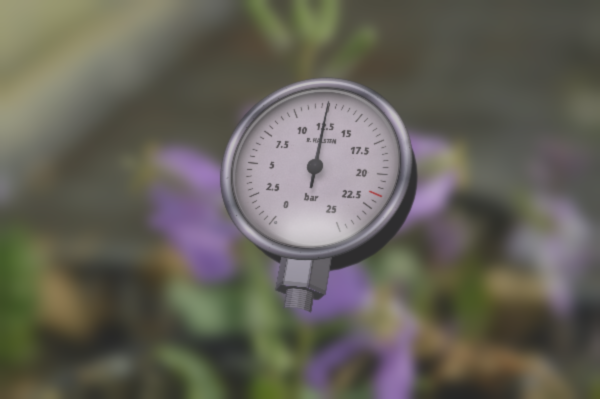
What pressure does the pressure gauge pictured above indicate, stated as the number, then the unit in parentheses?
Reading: 12.5 (bar)
